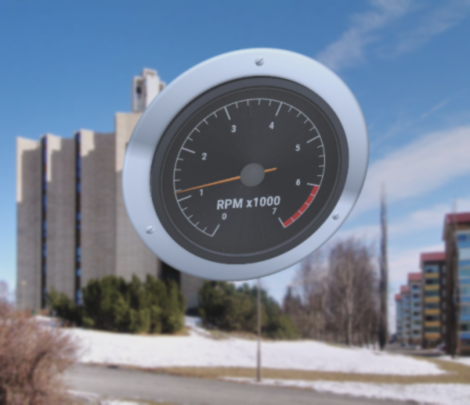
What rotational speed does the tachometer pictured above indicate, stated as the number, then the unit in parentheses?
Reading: 1200 (rpm)
